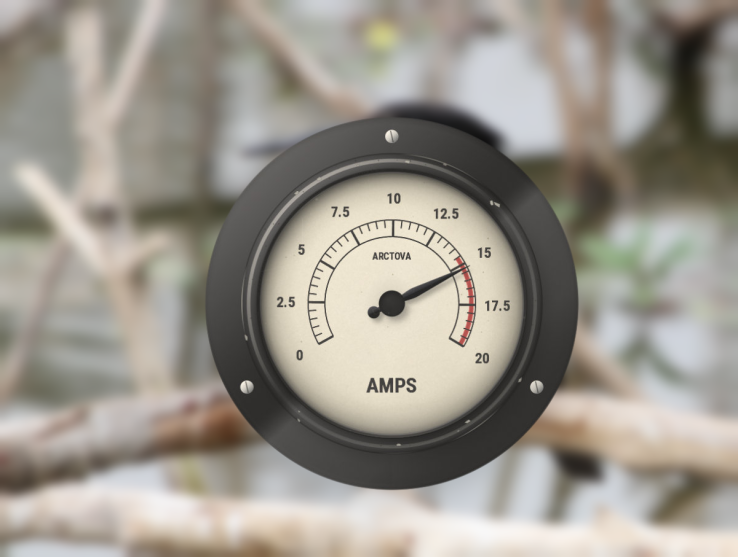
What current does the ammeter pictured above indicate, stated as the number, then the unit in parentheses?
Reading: 15.25 (A)
